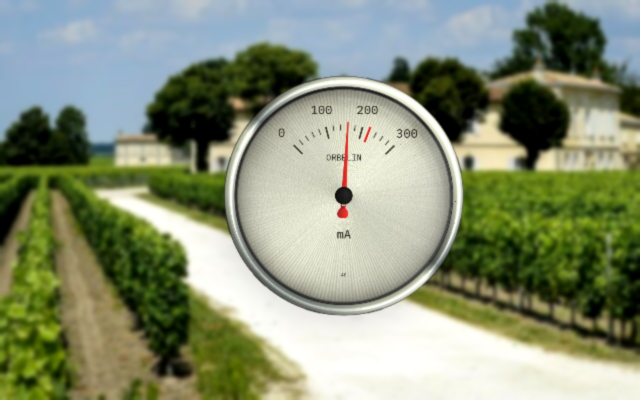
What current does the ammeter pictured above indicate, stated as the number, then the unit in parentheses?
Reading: 160 (mA)
